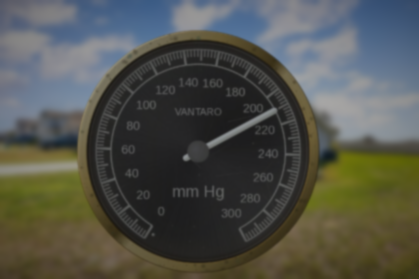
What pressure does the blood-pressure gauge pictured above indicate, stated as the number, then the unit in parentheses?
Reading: 210 (mmHg)
